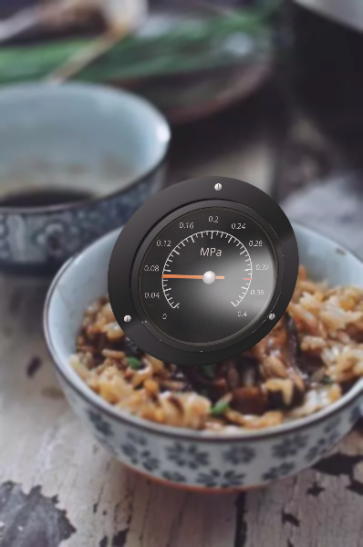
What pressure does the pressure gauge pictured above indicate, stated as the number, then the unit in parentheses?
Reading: 0.07 (MPa)
